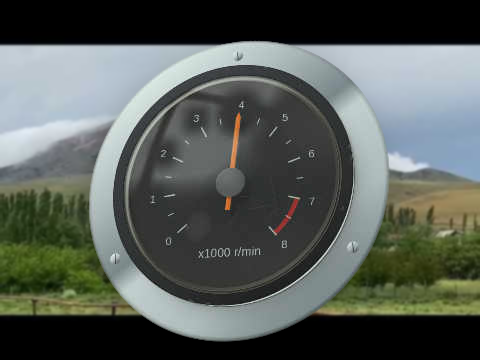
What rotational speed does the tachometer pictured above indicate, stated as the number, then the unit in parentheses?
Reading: 4000 (rpm)
